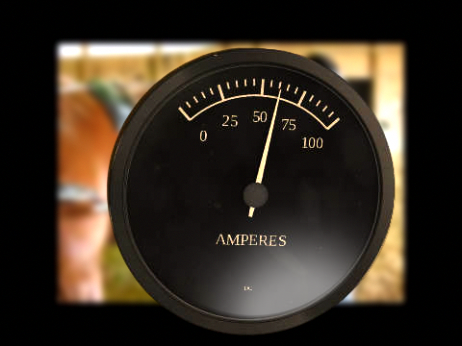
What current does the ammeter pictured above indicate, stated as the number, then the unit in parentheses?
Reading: 60 (A)
